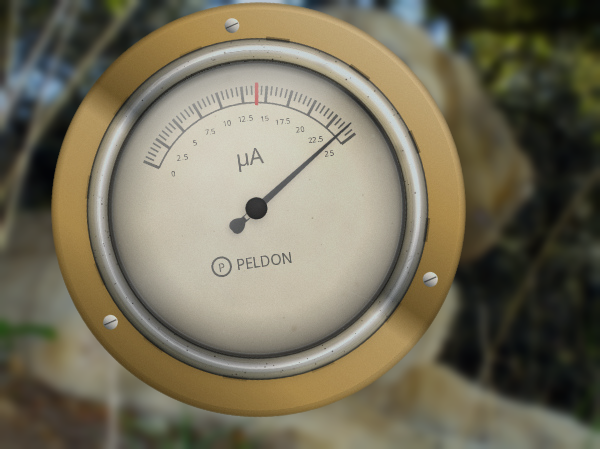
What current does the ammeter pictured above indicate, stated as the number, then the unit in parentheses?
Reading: 24 (µA)
